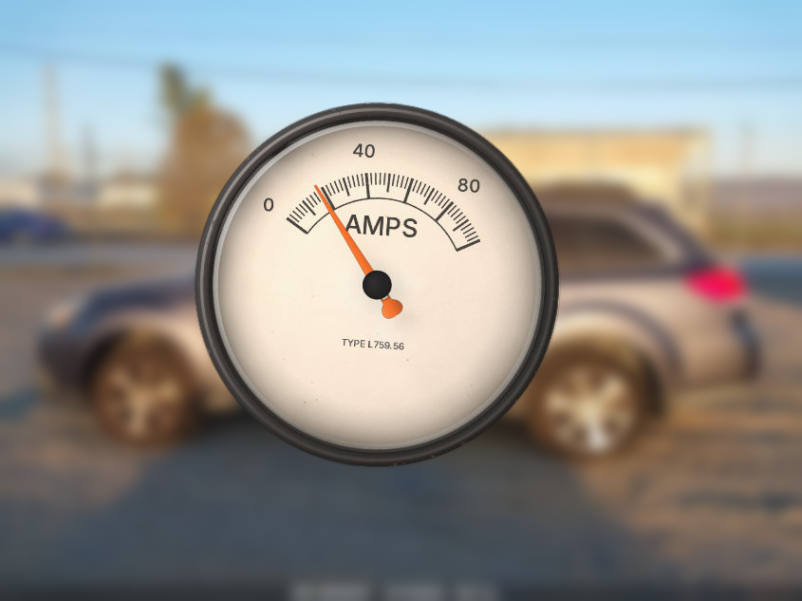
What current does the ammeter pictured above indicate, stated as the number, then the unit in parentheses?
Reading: 18 (A)
